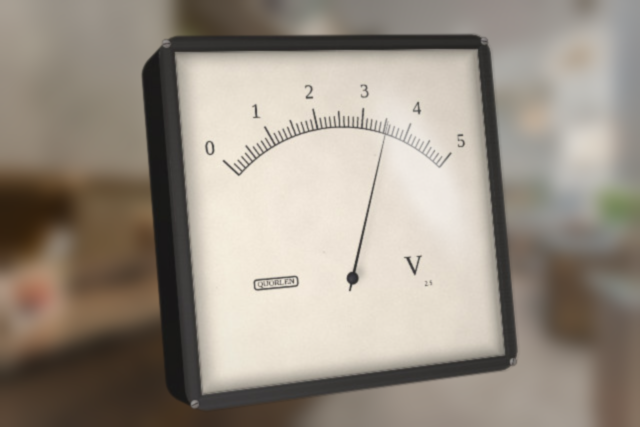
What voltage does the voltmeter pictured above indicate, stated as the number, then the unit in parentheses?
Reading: 3.5 (V)
